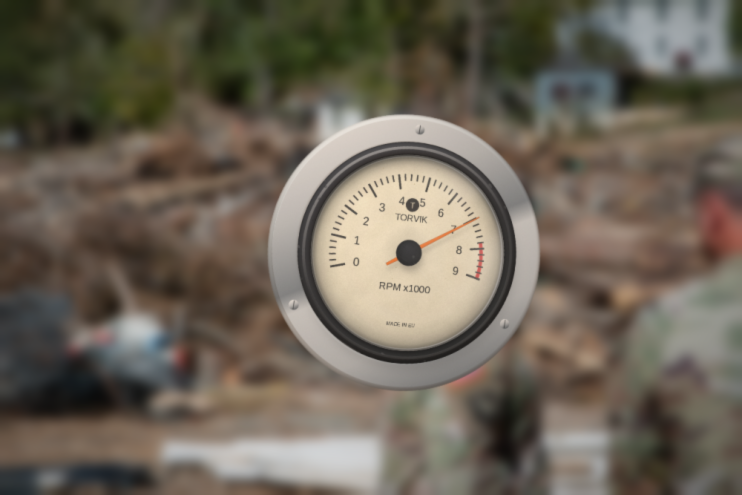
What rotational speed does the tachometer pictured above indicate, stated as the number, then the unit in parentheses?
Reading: 7000 (rpm)
